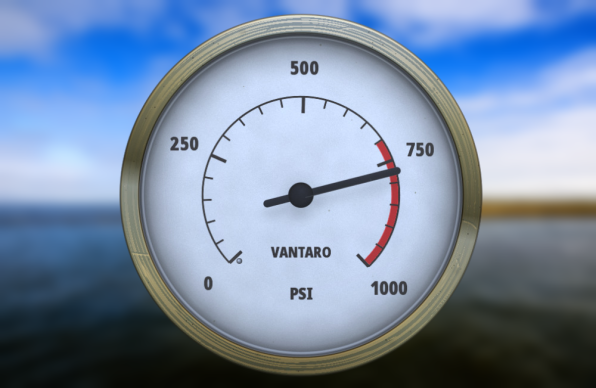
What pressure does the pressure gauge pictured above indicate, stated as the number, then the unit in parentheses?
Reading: 775 (psi)
